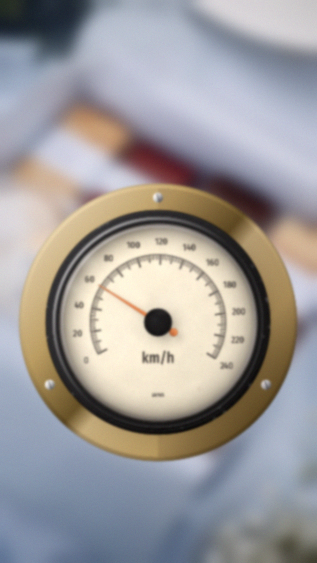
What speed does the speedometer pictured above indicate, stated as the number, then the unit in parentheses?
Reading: 60 (km/h)
